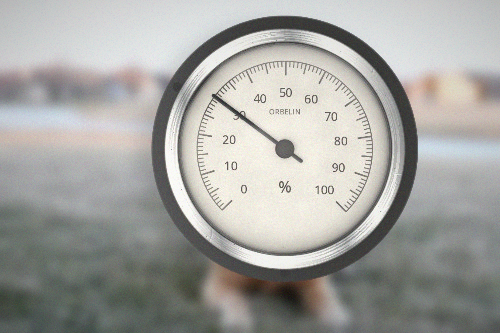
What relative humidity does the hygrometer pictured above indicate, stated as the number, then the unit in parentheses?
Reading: 30 (%)
